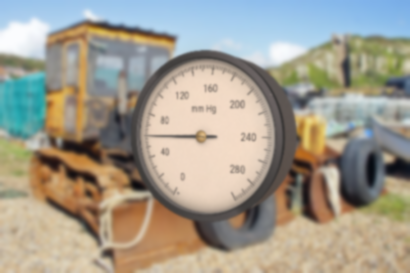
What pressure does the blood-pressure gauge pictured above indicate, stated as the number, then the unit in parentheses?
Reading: 60 (mmHg)
